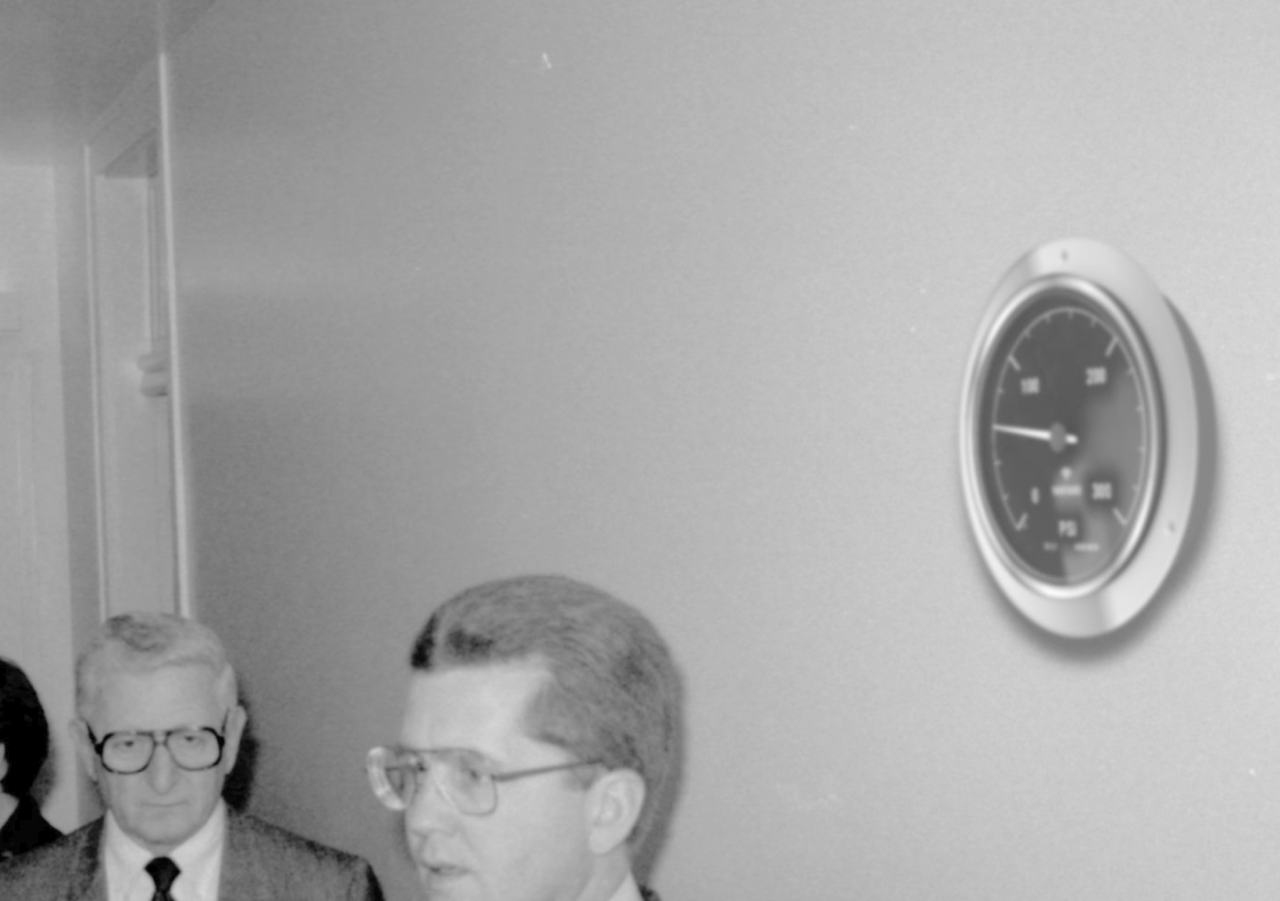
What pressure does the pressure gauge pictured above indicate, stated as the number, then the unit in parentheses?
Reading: 60 (psi)
